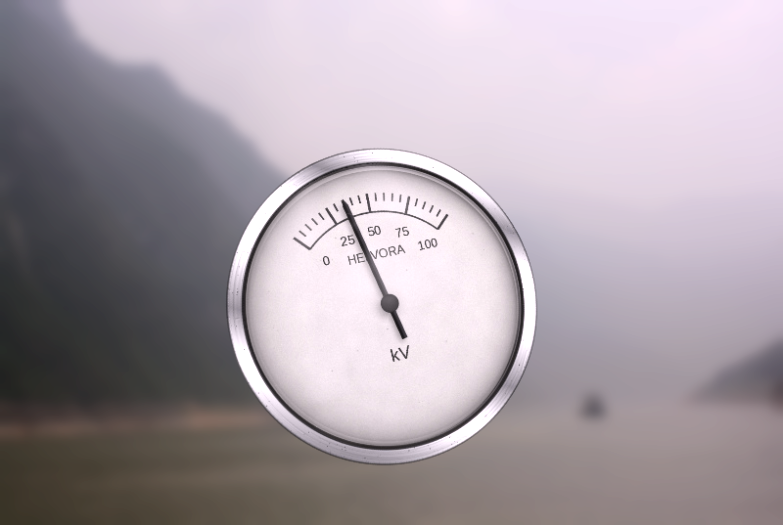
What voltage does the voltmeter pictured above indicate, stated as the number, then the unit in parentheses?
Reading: 35 (kV)
